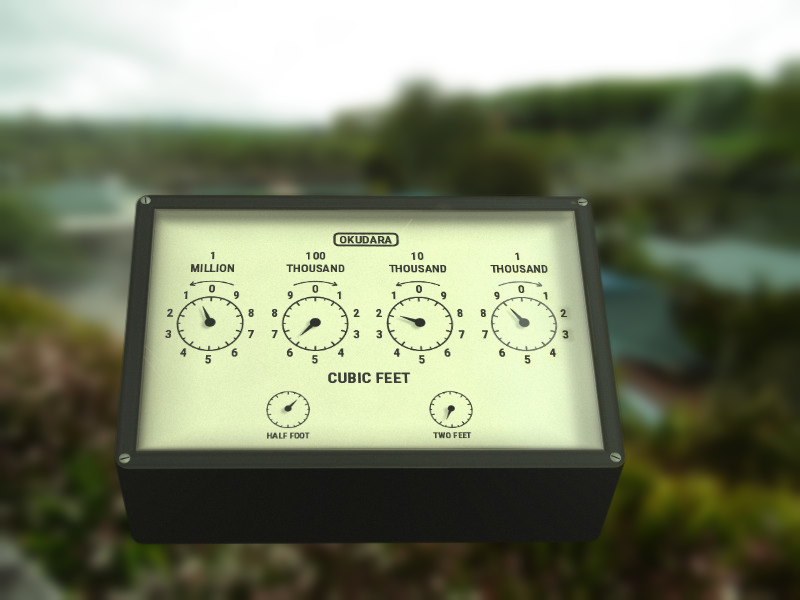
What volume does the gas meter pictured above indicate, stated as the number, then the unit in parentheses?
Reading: 61900 (ft³)
